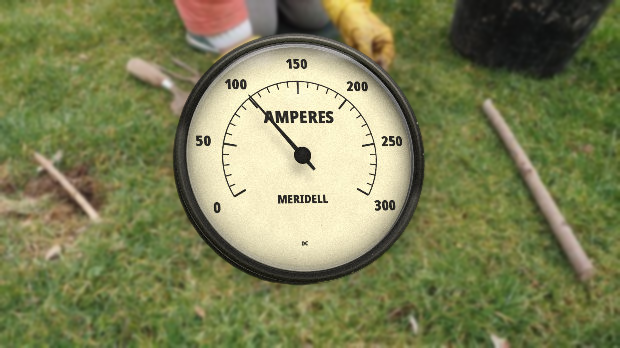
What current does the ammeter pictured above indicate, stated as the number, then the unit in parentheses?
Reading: 100 (A)
